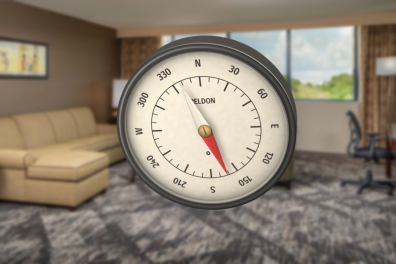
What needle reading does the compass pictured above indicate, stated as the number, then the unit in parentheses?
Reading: 160 (°)
